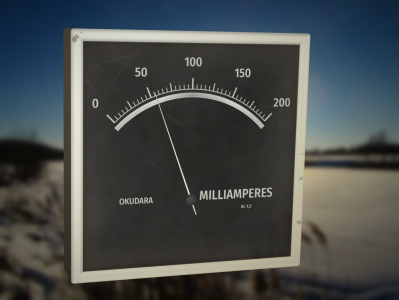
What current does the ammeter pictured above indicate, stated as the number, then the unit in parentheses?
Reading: 55 (mA)
